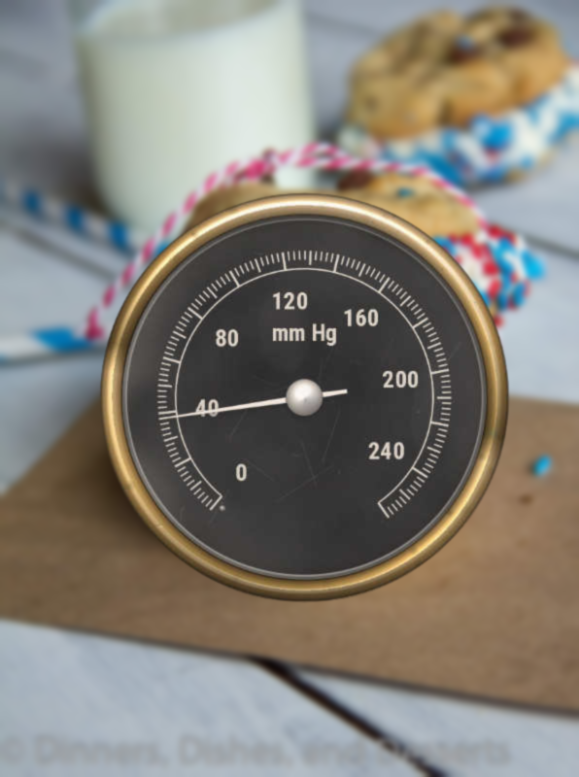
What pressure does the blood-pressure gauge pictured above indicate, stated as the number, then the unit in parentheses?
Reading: 38 (mmHg)
